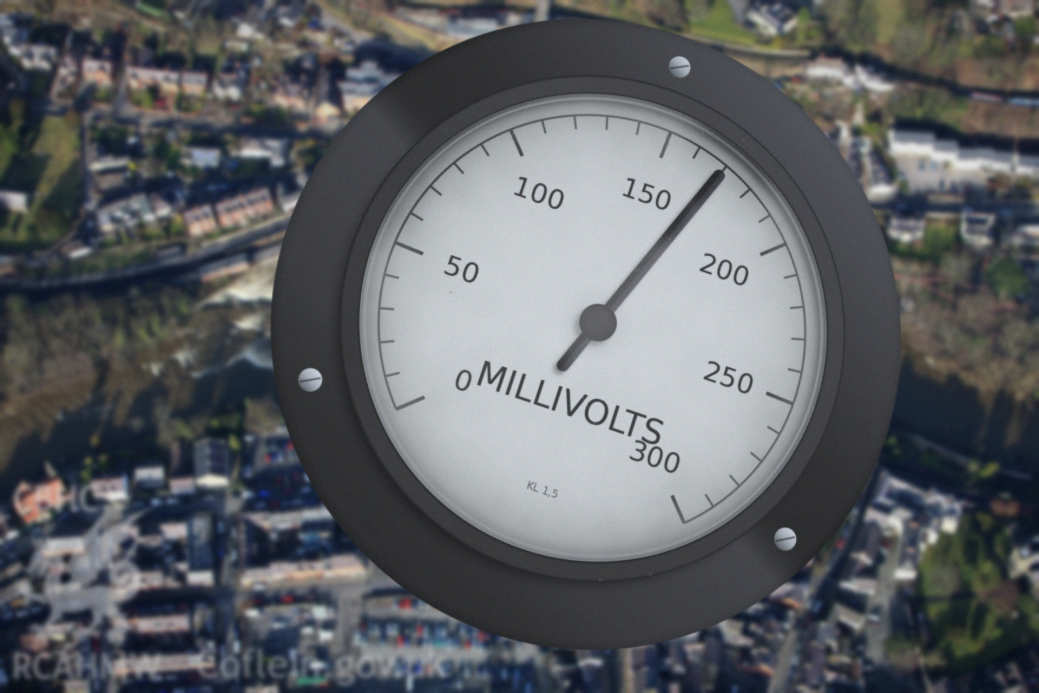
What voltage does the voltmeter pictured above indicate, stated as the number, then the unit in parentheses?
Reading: 170 (mV)
